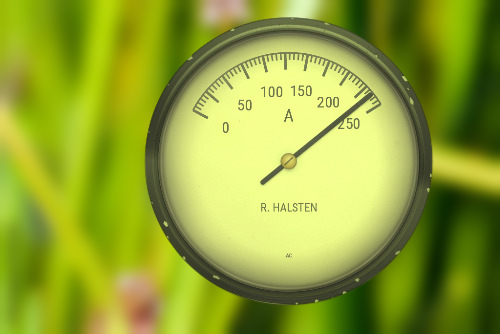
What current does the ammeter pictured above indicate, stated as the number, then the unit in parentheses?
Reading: 235 (A)
